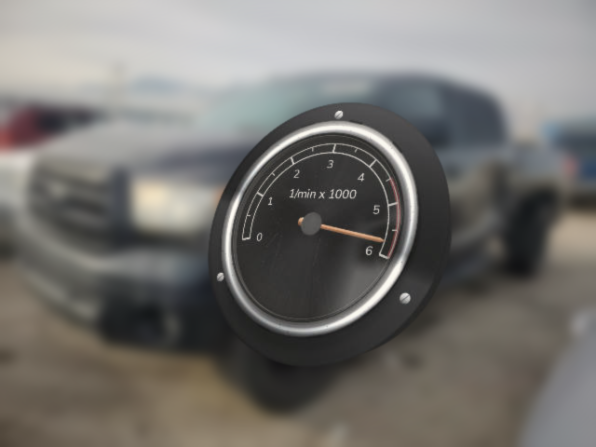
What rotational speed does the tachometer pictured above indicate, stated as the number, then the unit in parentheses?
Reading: 5750 (rpm)
